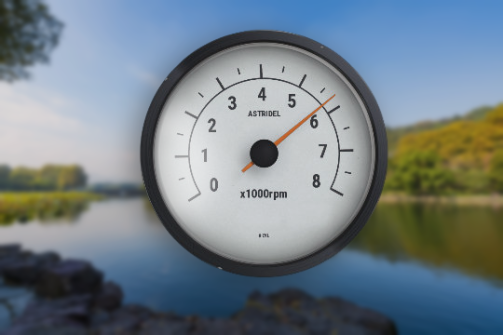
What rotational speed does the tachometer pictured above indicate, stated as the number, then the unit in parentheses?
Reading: 5750 (rpm)
